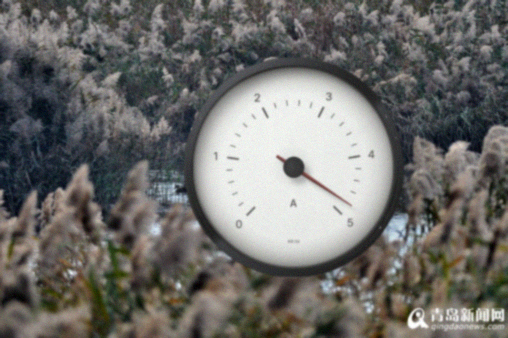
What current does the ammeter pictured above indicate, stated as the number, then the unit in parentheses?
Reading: 4.8 (A)
